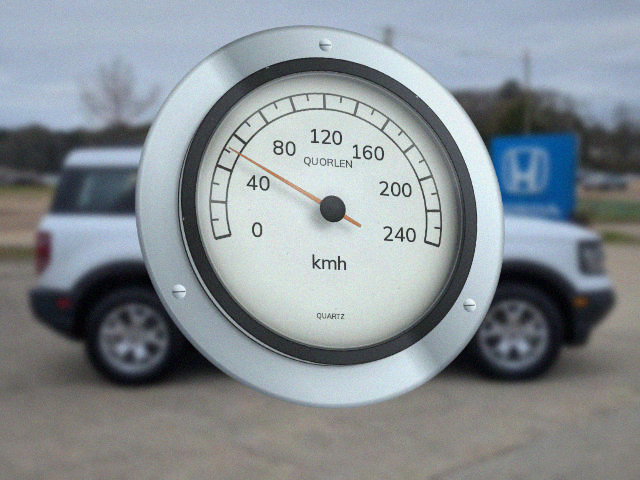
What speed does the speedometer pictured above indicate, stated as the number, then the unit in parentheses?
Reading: 50 (km/h)
